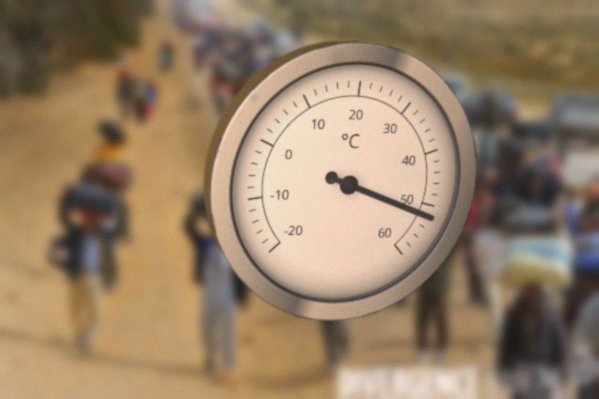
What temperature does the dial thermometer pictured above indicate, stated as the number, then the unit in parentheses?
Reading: 52 (°C)
